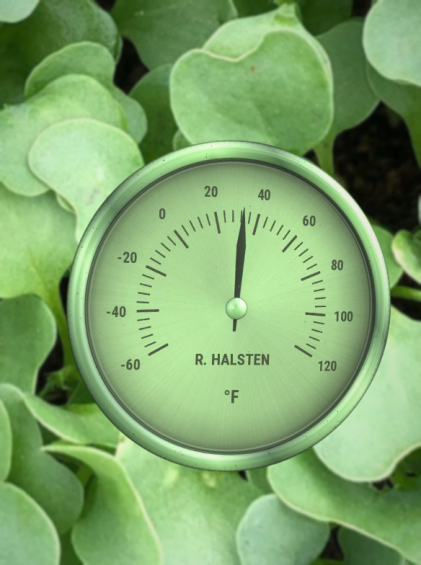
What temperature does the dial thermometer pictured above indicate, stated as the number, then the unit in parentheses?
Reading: 32 (°F)
